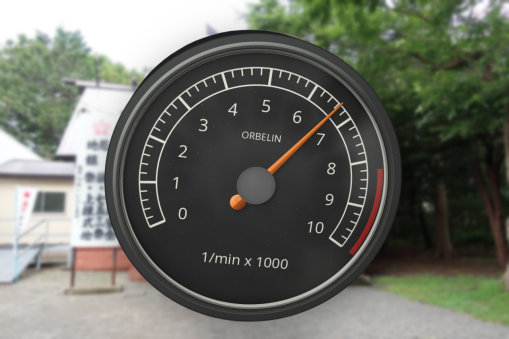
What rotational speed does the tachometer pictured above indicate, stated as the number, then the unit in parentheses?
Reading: 6600 (rpm)
